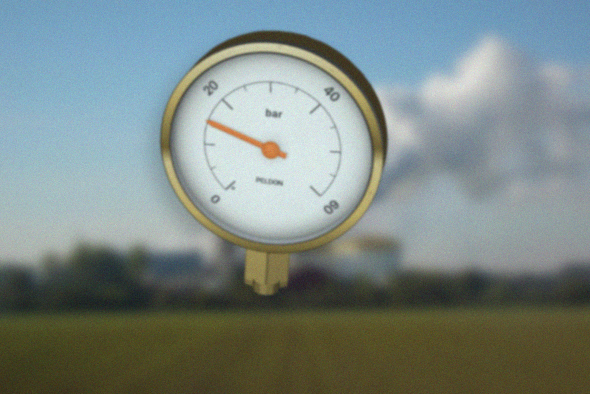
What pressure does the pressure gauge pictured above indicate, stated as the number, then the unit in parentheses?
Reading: 15 (bar)
